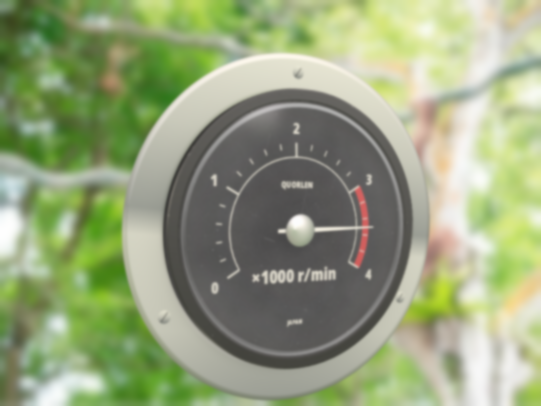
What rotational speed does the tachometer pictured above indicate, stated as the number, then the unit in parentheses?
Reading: 3500 (rpm)
